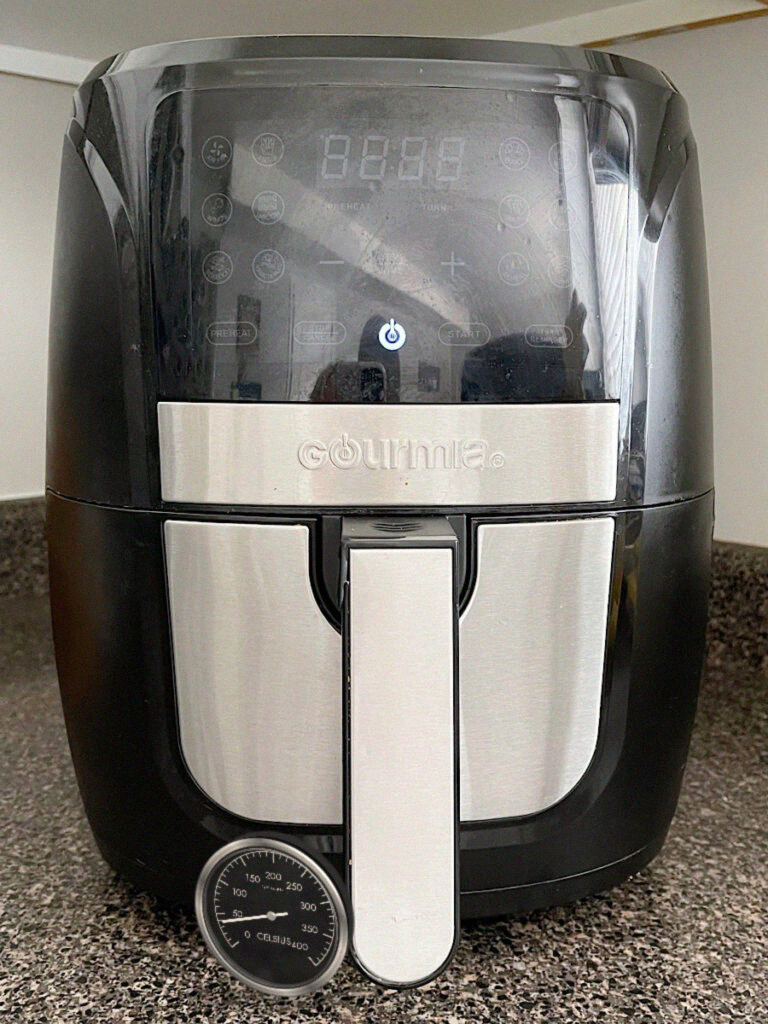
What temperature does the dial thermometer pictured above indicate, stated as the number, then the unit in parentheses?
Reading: 40 (°C)
